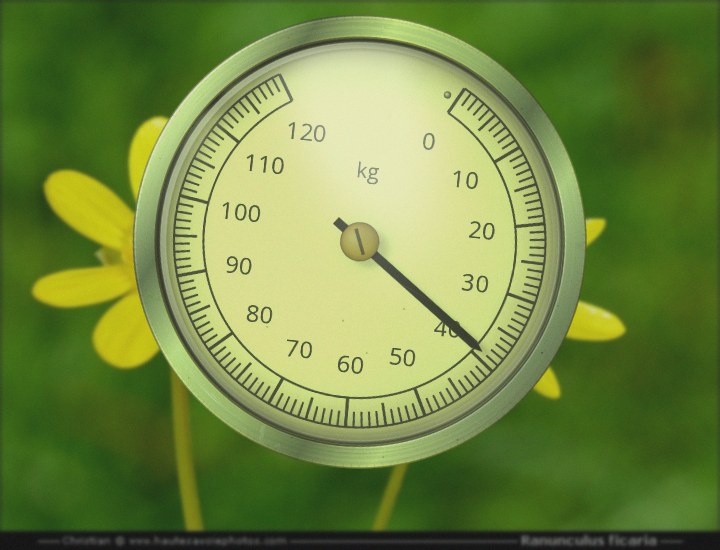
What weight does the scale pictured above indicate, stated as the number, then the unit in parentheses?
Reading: 39 (kg)
